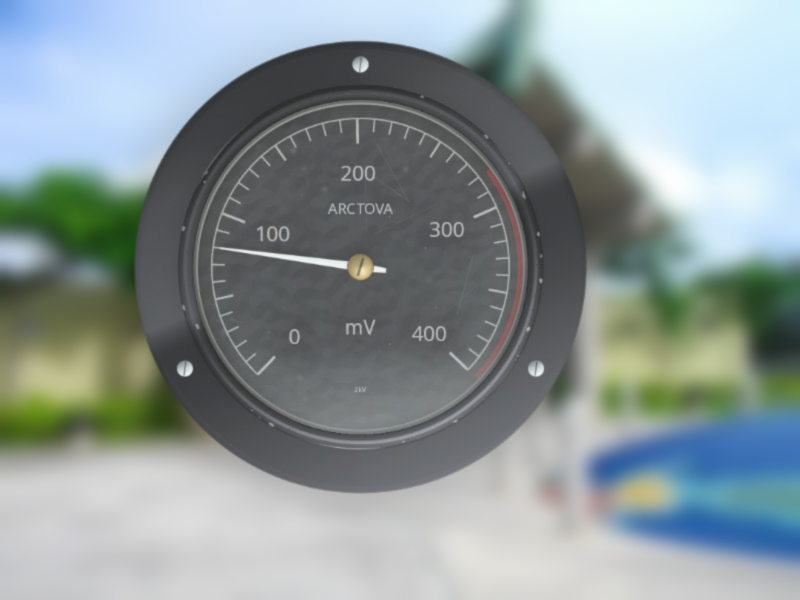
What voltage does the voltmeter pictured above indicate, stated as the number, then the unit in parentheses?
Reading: 80 (mV)
